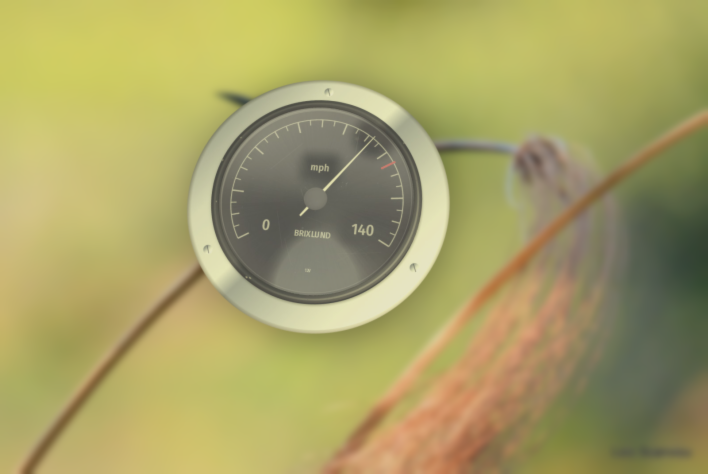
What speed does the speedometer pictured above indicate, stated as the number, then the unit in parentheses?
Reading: 92.5 (mph)
